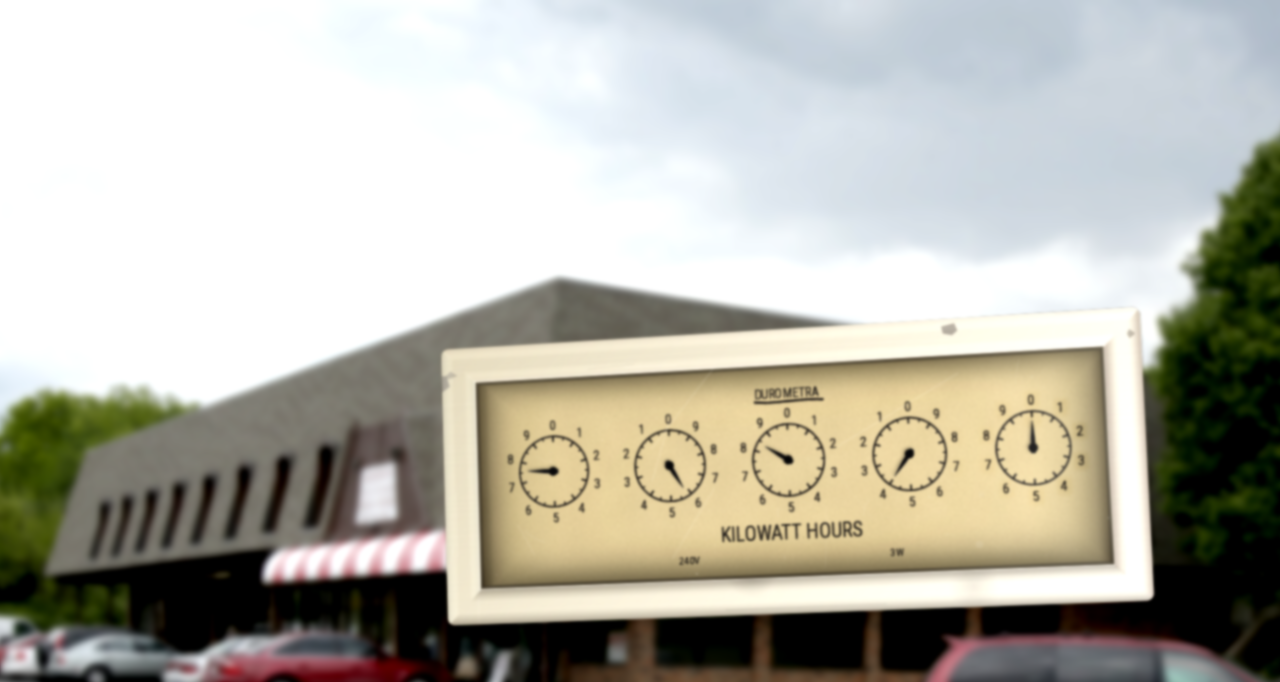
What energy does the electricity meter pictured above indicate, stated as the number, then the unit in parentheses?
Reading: 75840 (kWh)
